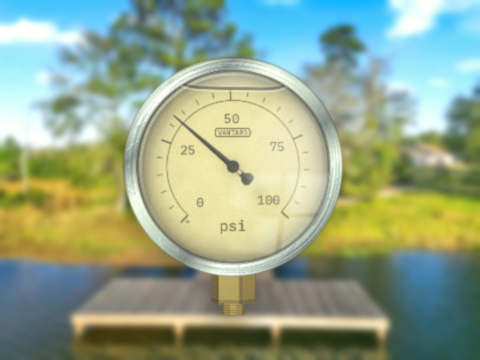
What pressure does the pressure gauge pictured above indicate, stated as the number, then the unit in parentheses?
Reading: 32.5 (psi)
